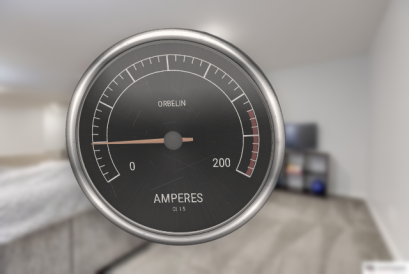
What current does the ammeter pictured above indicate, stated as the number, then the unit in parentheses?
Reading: 25 (A)
